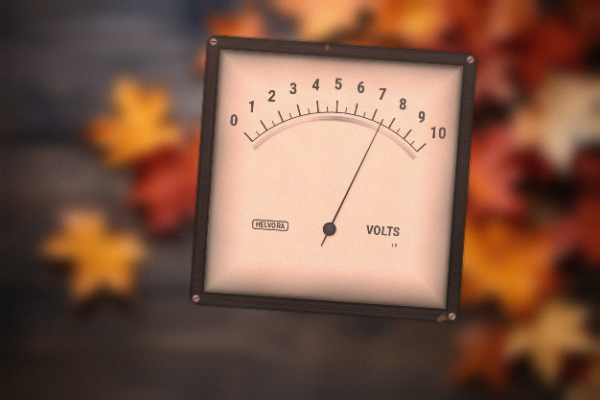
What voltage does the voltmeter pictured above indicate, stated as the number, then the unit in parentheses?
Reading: 7.5 (V)
